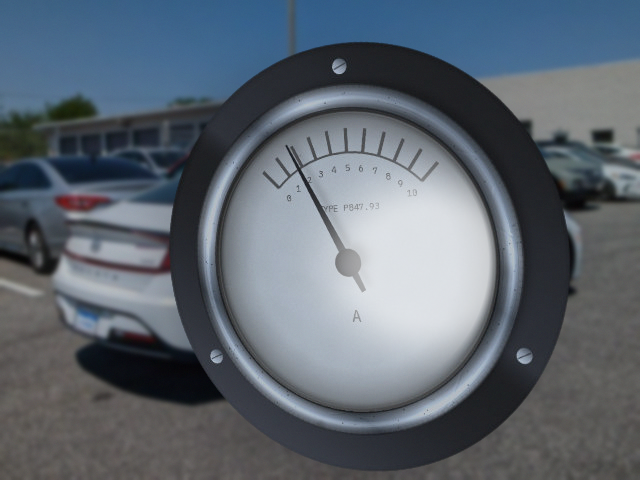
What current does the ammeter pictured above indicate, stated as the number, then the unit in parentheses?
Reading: 2 (A)
